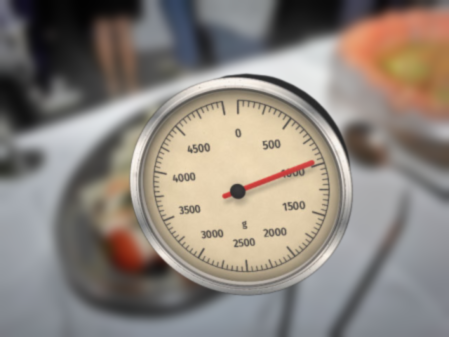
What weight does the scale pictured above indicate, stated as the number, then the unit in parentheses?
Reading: 950 (g)
